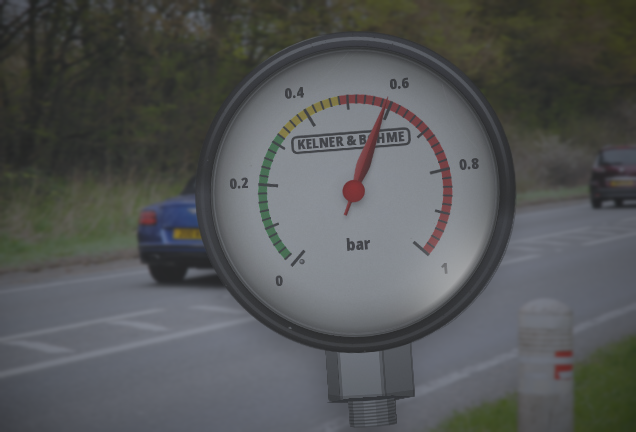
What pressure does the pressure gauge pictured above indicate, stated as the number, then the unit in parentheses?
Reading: 0.59 (bar)
